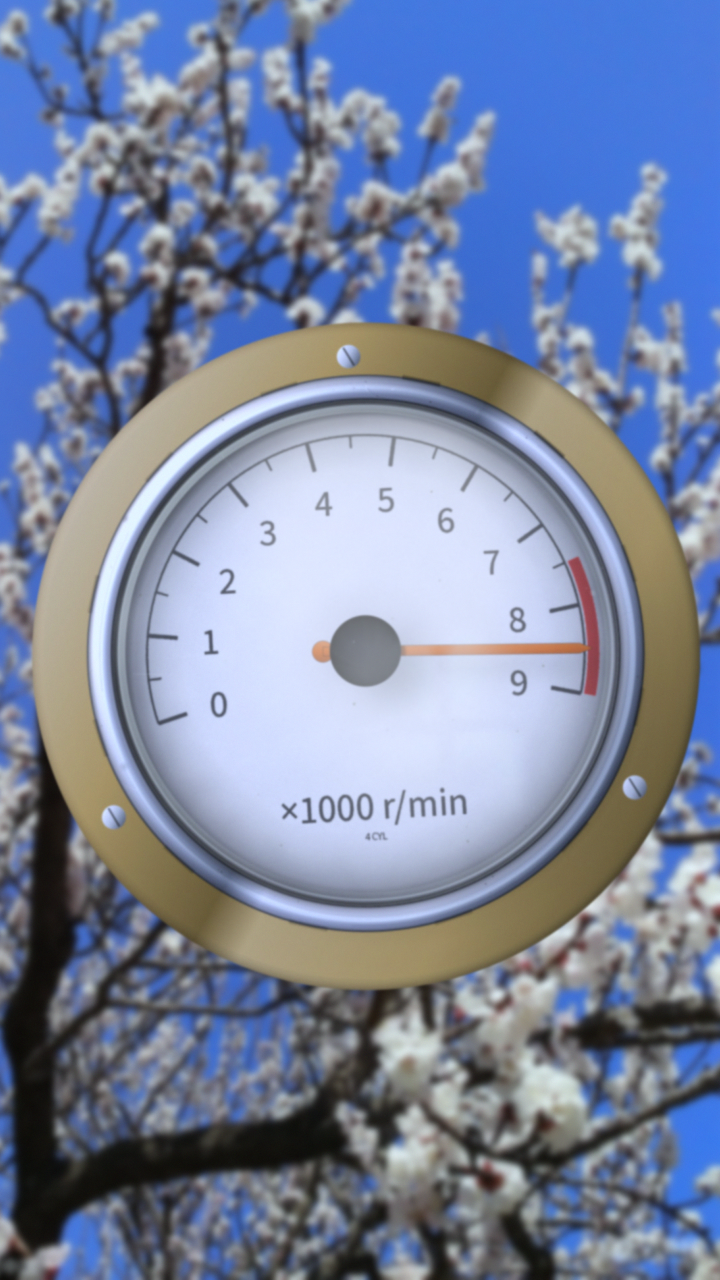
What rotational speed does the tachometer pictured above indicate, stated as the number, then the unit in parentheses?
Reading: 8500 (rpm)
